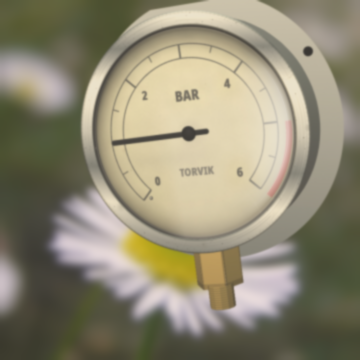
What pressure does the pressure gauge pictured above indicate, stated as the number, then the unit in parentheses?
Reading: 1 (bar)
